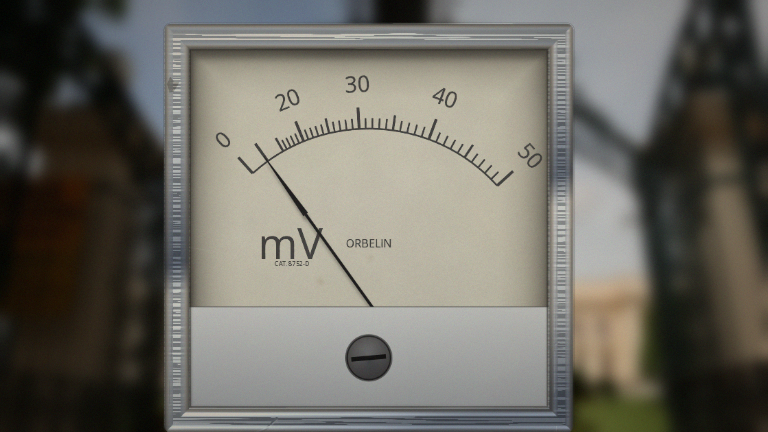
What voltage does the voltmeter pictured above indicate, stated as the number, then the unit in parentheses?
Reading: 10 (mV)
